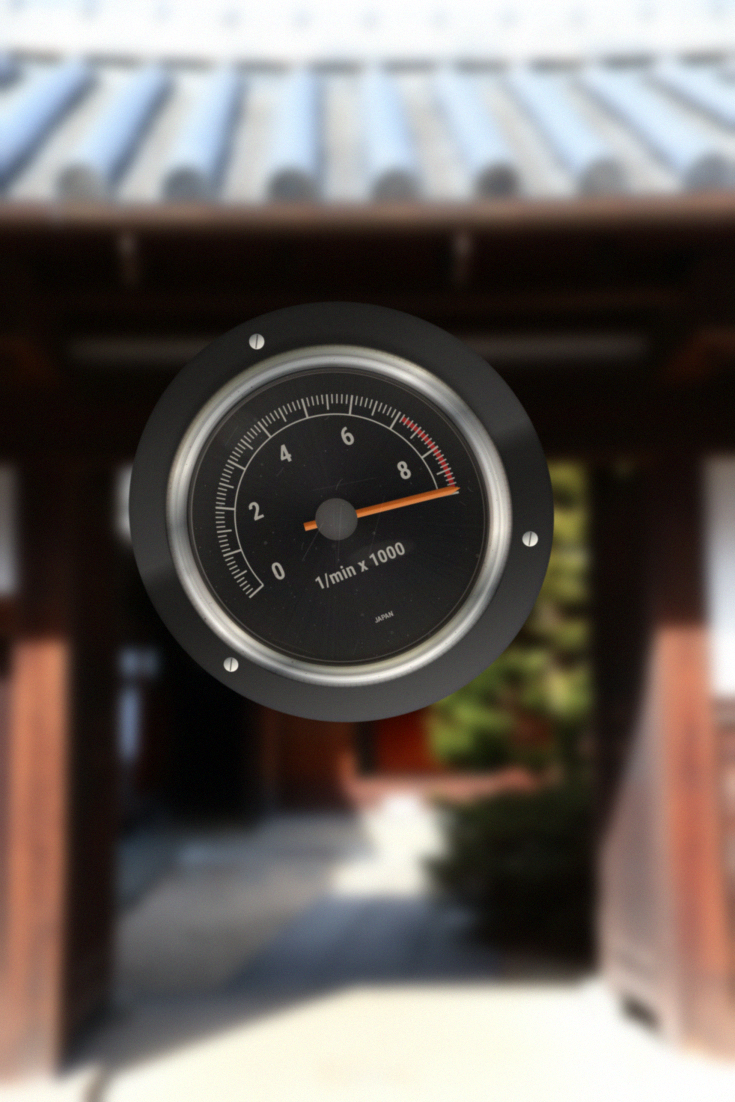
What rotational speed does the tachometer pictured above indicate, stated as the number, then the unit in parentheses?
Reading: 8900 (rpm)
